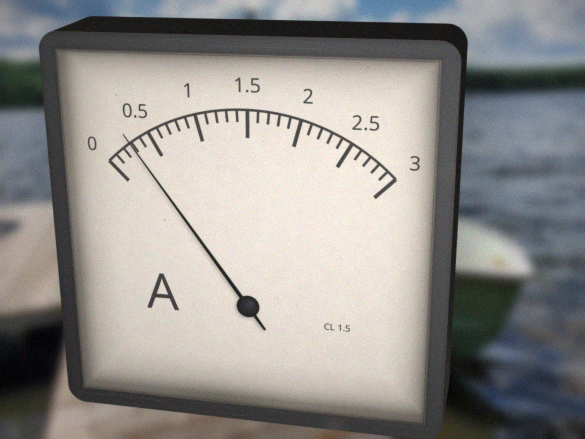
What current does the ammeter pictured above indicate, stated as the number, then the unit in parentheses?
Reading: 0.3 (A)
